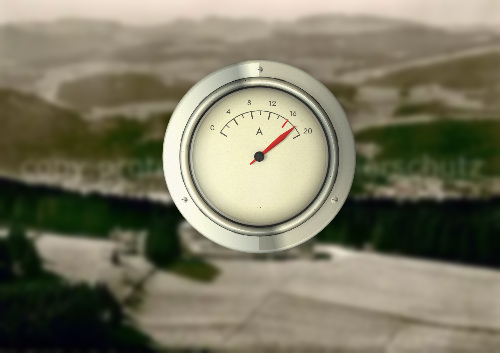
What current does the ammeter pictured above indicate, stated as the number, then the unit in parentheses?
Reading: 18 (A)
